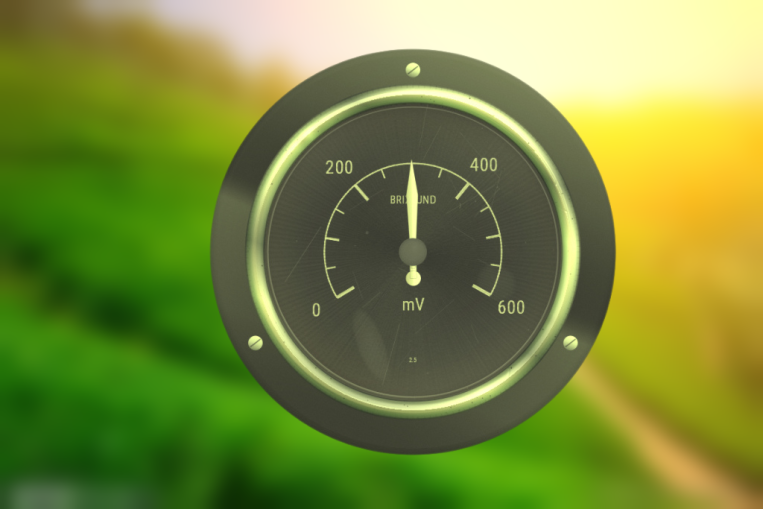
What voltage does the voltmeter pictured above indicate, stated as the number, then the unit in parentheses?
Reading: 300 (mV)
